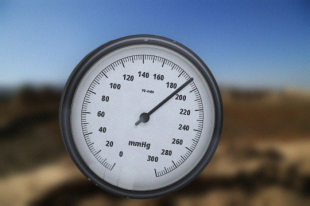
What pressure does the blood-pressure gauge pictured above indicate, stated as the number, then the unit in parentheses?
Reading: 190 (mmHg)
